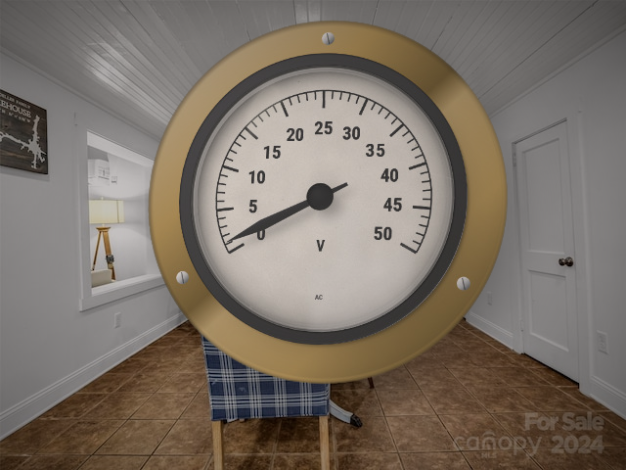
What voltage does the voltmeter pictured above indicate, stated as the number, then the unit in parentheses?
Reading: 1 (V)
